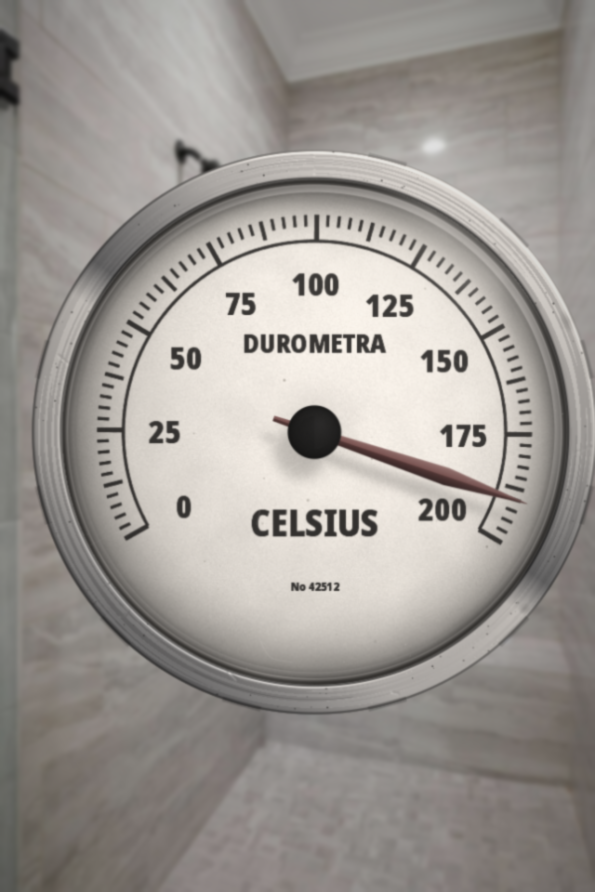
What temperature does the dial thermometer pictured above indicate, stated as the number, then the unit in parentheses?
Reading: 190 (°C)
